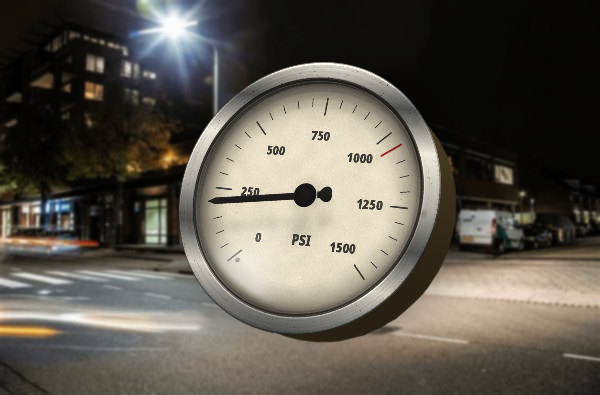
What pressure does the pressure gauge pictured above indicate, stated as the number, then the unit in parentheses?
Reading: 200 (psi)
